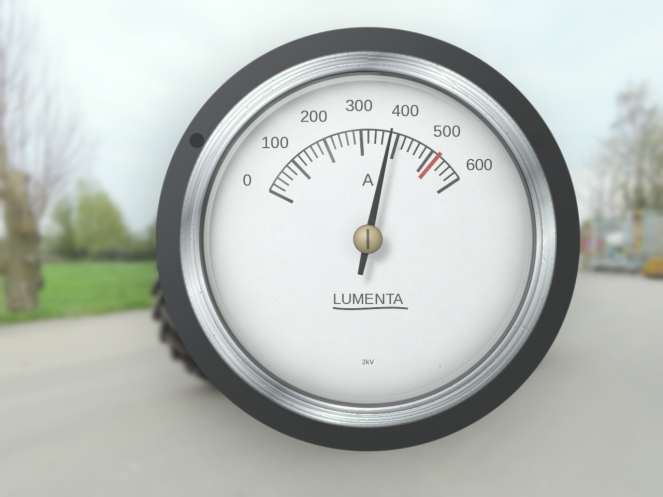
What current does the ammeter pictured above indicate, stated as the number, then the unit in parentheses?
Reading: 380 (A)
